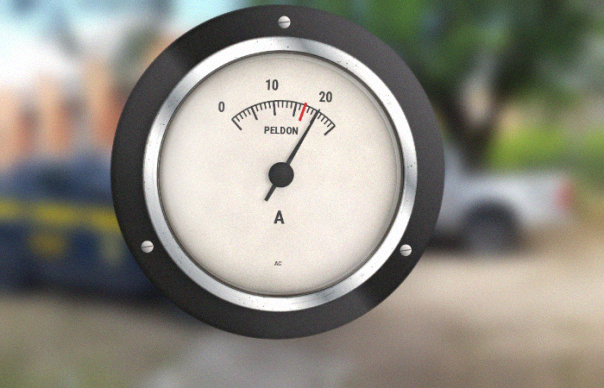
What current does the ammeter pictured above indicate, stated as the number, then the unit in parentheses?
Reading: 20 (A)
